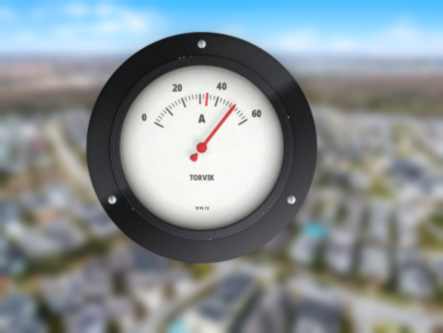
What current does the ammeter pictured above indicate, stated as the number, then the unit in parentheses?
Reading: 50 (A)
